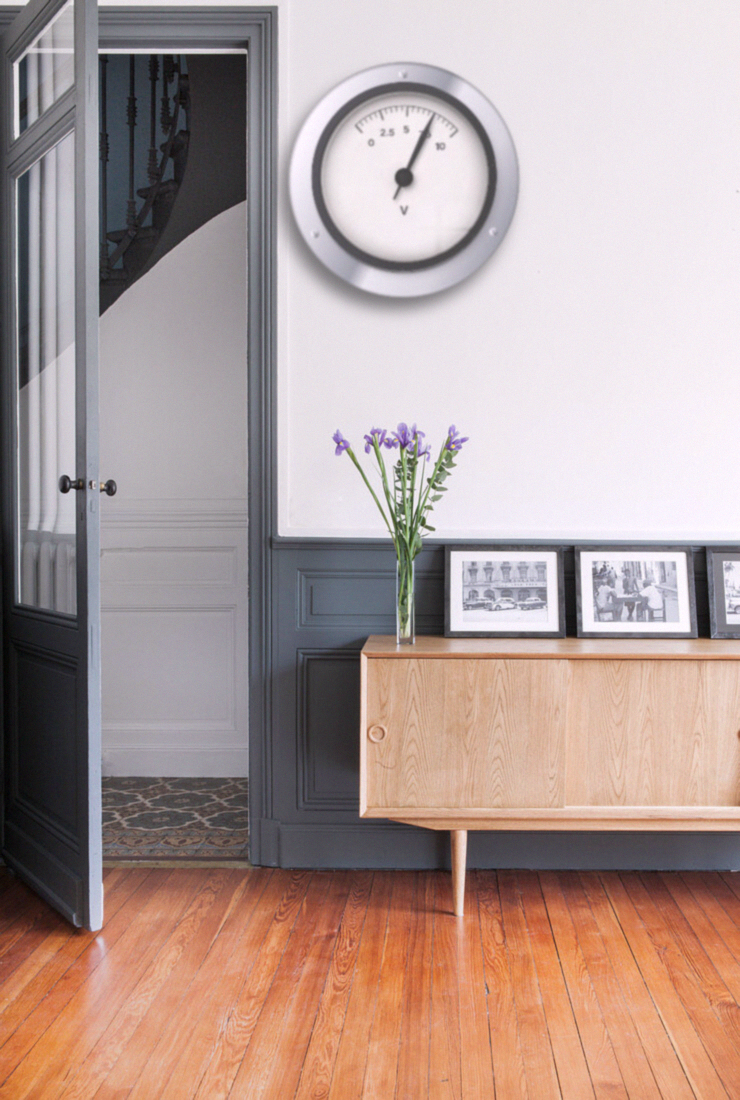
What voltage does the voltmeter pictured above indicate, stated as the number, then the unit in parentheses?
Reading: 7.5 (V)
